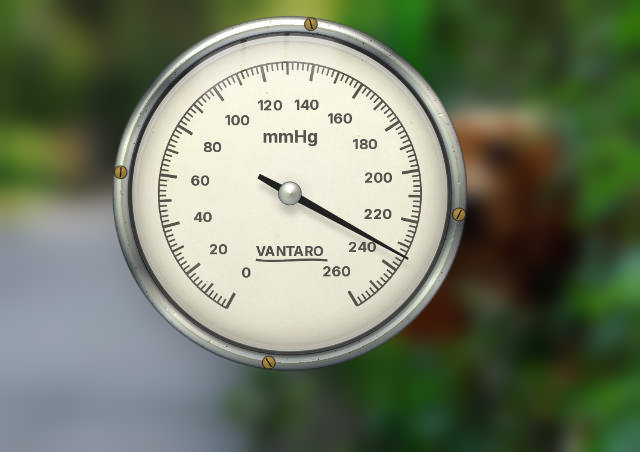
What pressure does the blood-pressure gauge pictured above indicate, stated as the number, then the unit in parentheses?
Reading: 234 (mmHg)
